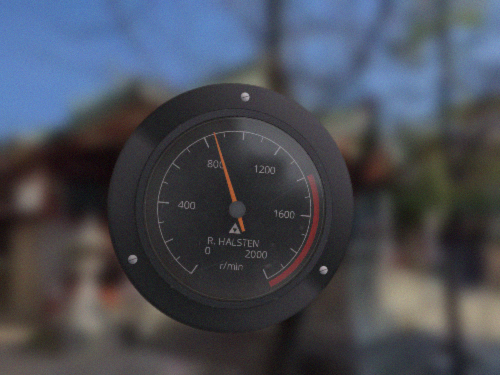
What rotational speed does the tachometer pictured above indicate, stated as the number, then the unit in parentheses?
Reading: 850 (rpm)
